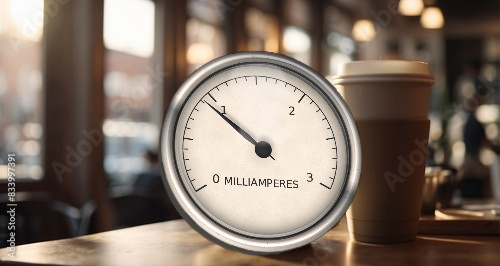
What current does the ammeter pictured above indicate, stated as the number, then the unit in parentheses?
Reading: 0.9 (mA)
